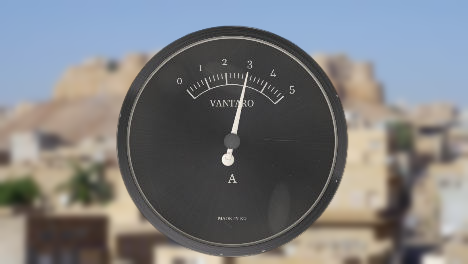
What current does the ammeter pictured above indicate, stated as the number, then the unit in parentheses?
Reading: 3 (A)
